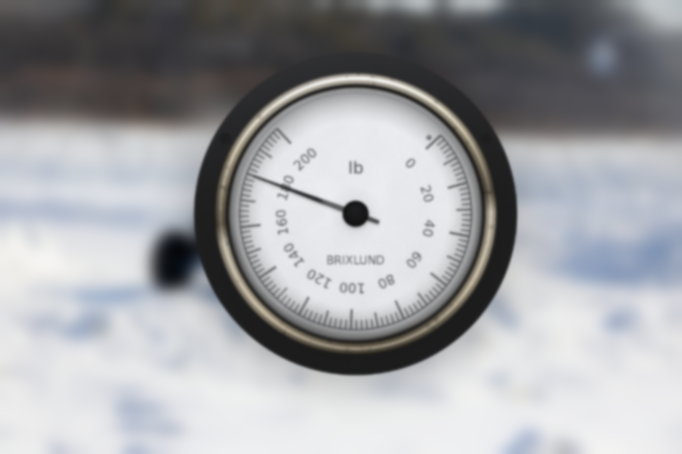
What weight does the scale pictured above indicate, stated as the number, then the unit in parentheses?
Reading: 180 (lb)
